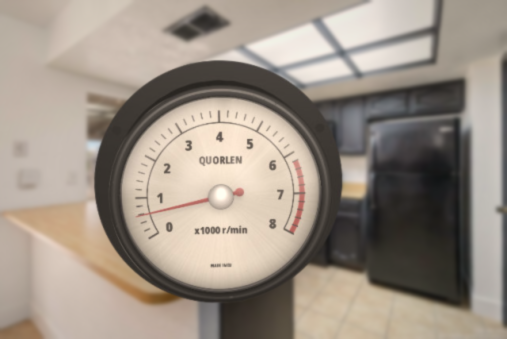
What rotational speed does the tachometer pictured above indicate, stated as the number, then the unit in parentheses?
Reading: 600 (rpm)
